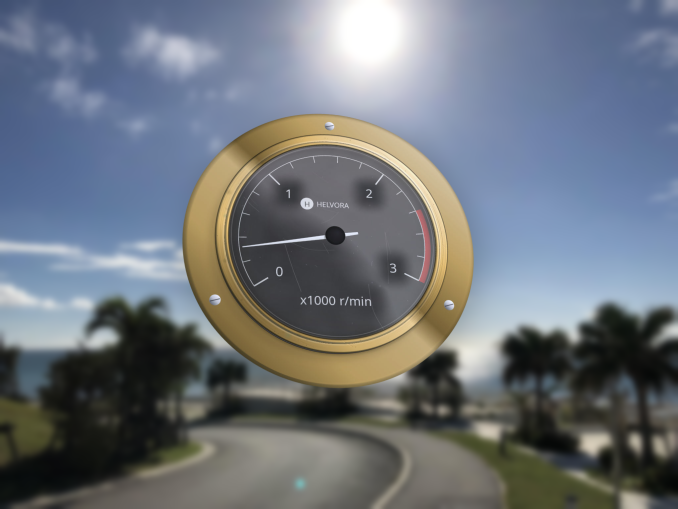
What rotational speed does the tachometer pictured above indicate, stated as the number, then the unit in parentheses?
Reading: 300 (rpm)
